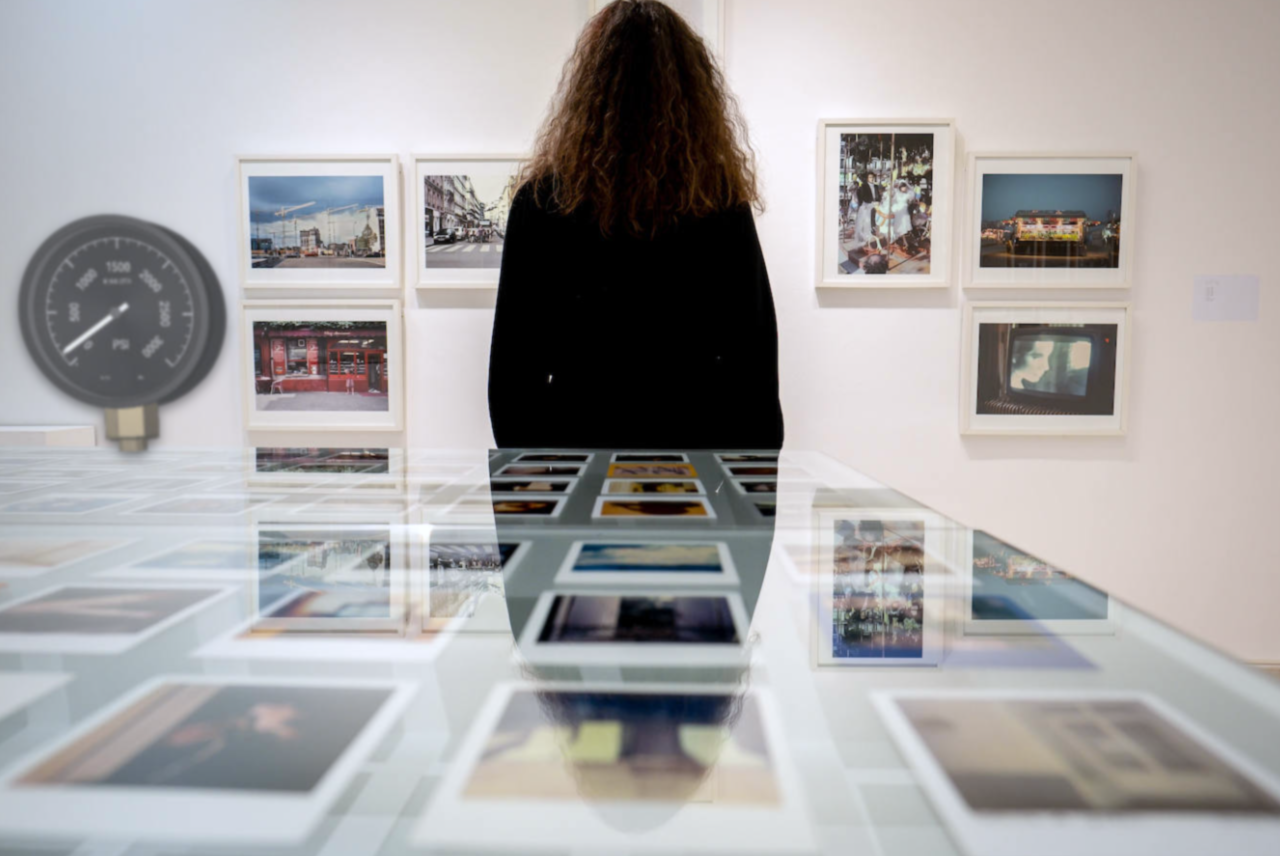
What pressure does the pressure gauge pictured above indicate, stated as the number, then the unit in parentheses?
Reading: 100 (psi)
